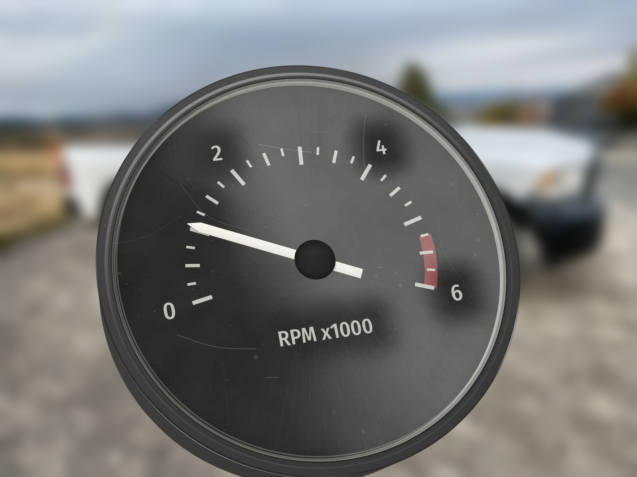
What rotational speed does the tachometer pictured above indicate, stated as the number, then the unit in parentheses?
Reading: 1000 (rpm)
